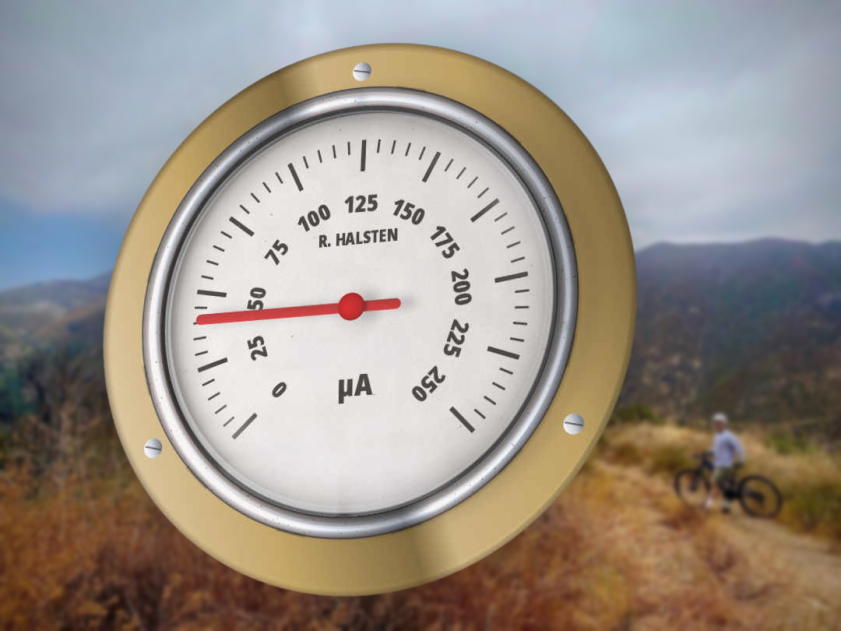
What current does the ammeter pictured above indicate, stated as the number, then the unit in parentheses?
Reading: 40 (µA)
